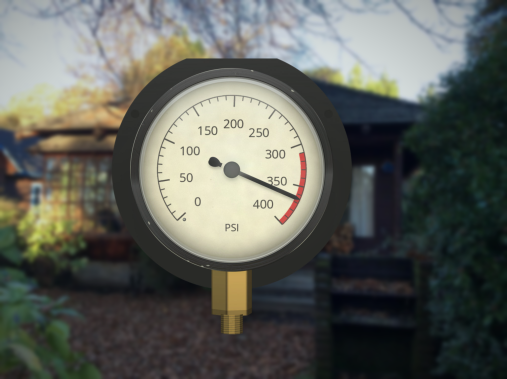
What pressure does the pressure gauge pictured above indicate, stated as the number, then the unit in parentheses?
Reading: 365 (psi)
